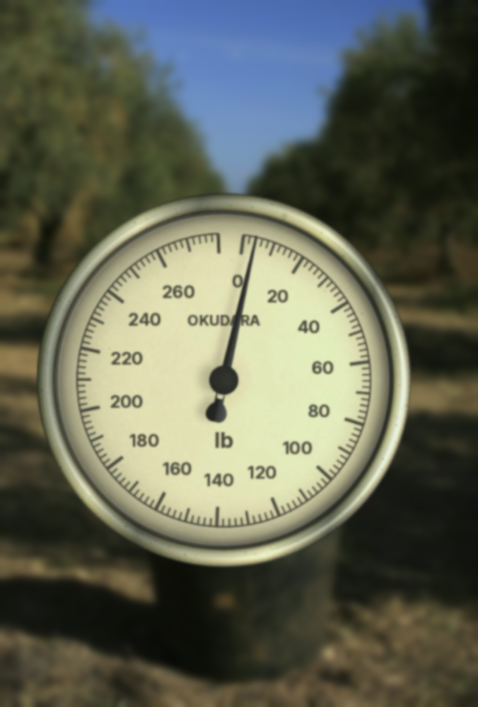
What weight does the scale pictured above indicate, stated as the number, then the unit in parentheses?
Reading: 4 (lb)
